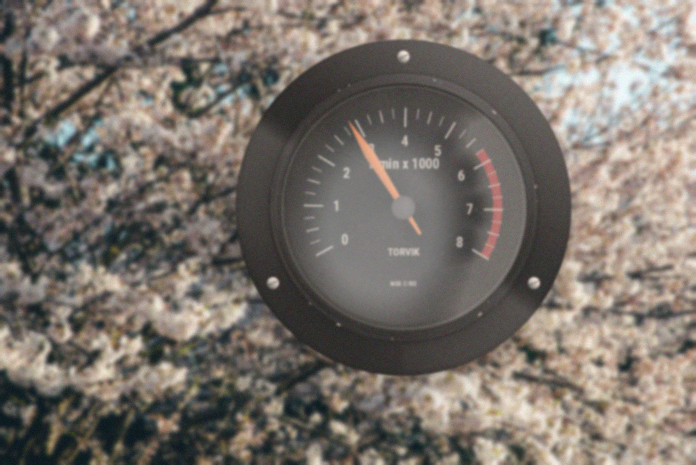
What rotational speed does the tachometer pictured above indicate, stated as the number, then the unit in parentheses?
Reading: 2875 (rpm)
